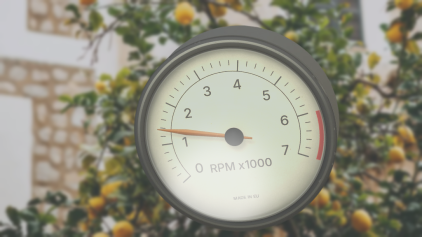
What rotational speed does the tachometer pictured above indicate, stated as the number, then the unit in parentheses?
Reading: 1400 (rpm)
